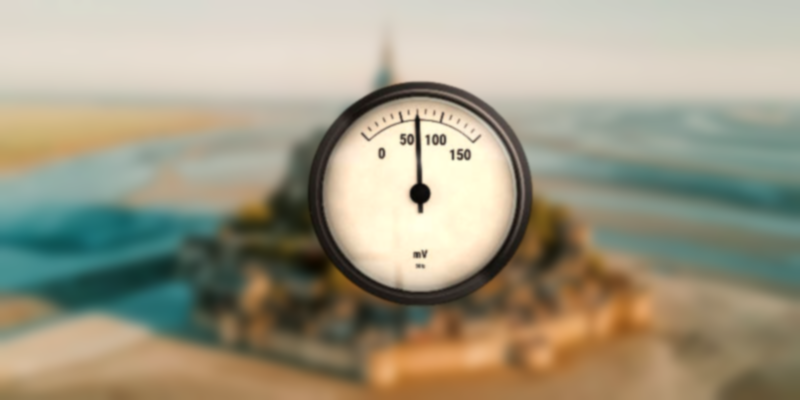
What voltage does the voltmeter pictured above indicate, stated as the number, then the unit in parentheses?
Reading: 70 (mV)
